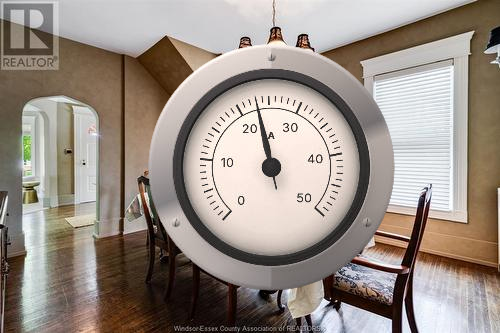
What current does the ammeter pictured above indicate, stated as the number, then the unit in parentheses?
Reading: 23 (A)
